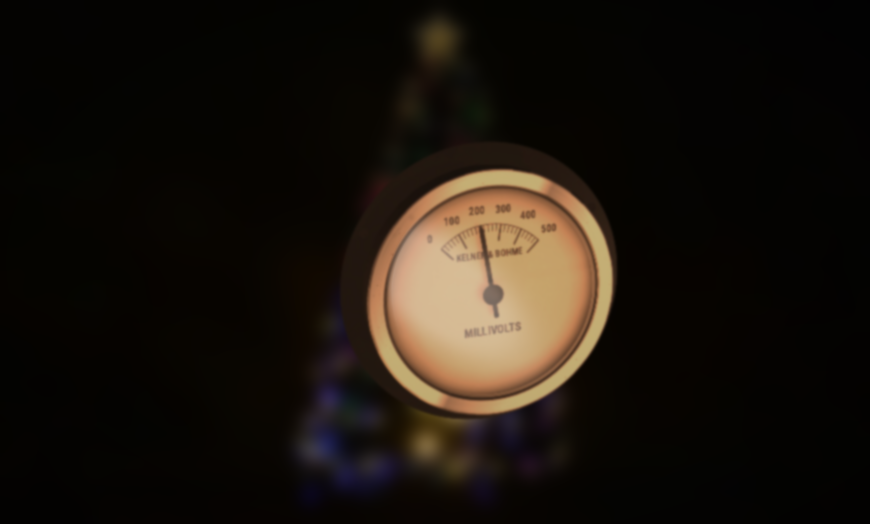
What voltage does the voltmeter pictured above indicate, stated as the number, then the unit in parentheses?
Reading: 200 (mV)
